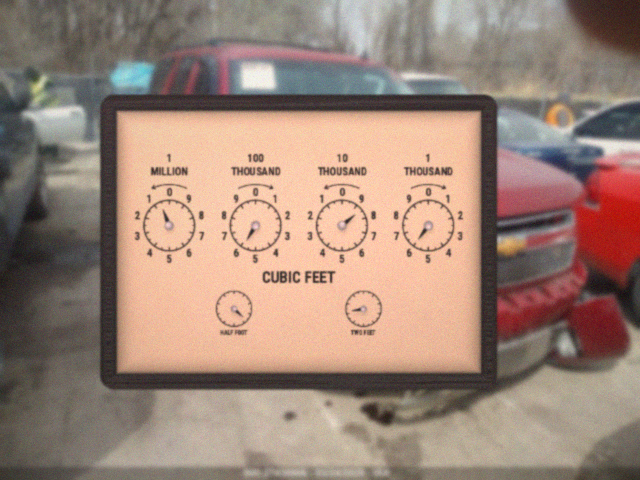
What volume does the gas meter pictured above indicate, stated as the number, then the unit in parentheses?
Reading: 58600 (ft³)
